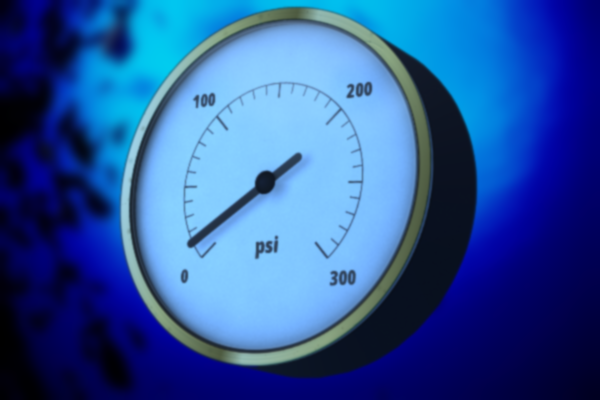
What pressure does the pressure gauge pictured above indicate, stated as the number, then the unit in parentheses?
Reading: 10 (psi)
